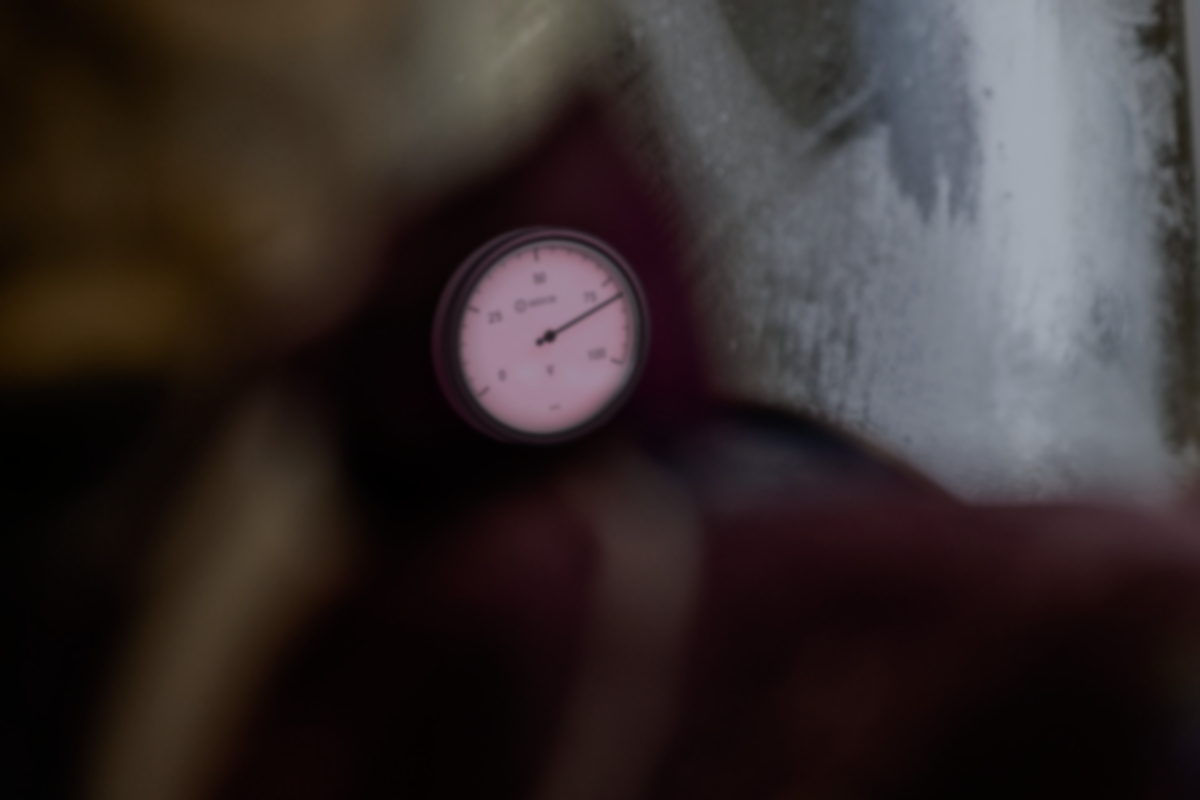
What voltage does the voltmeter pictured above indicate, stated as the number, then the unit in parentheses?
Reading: 80 (V)
